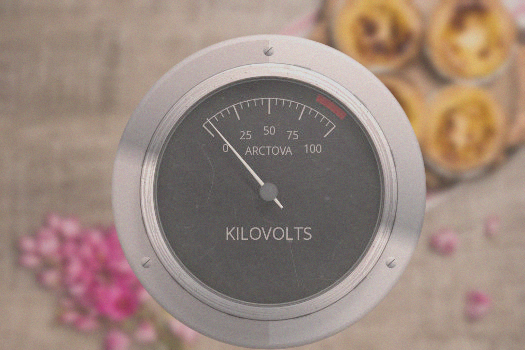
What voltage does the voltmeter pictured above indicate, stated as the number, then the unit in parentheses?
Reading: 5 (kV)
